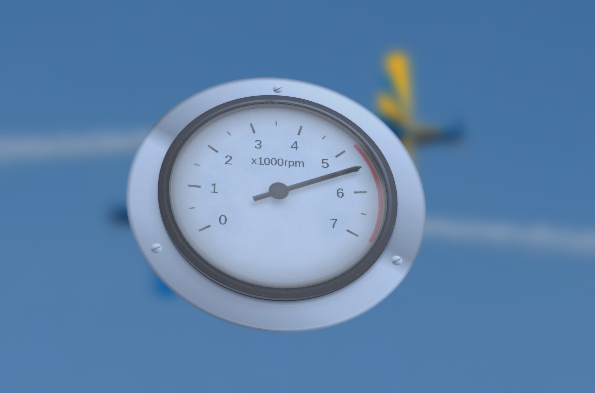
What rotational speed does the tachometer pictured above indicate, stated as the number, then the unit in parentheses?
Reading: 5500 (rpm)
